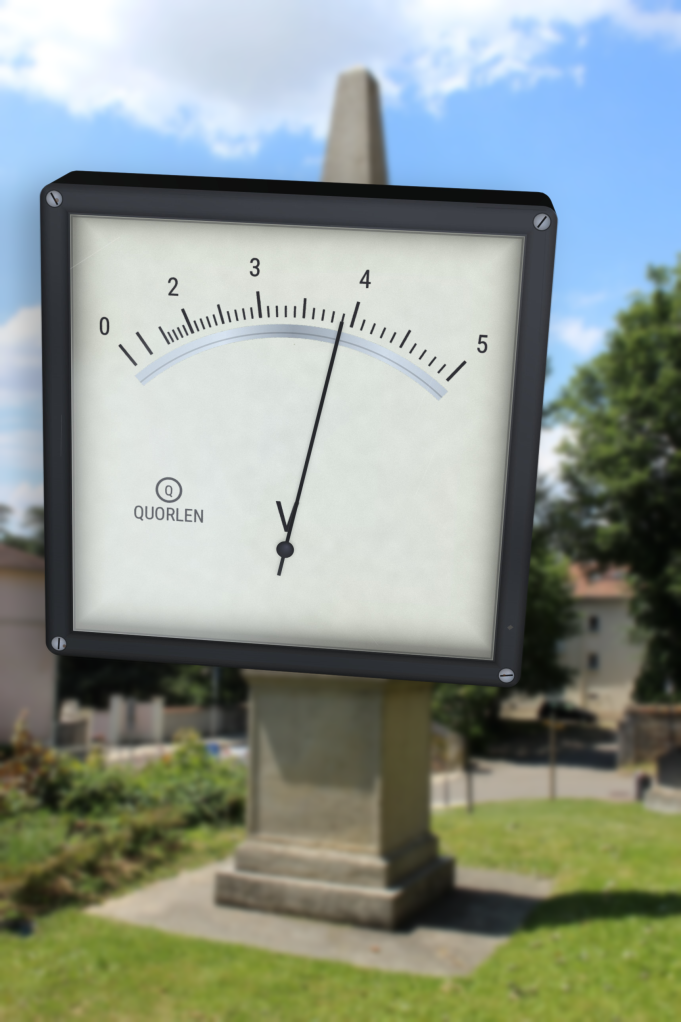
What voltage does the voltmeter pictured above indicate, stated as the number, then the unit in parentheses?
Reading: 3.9 (V)
